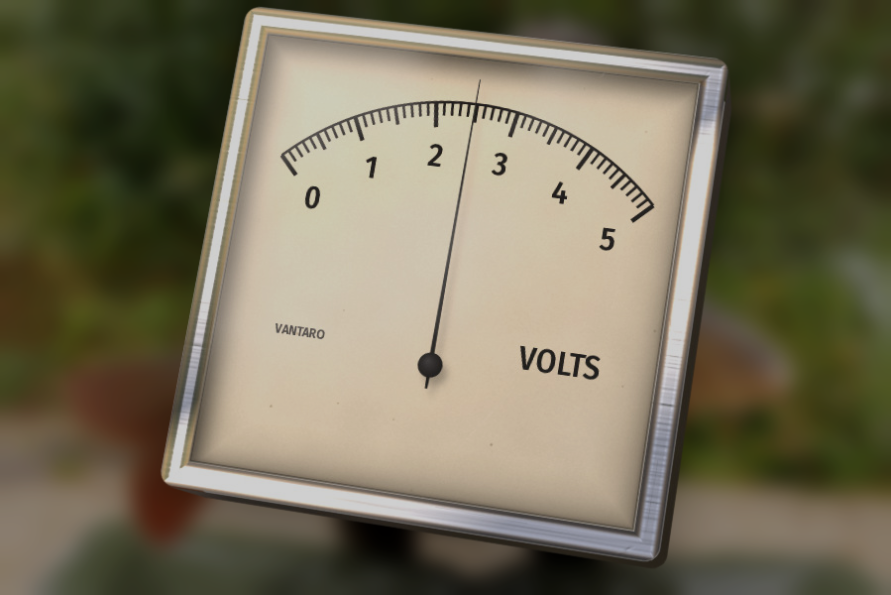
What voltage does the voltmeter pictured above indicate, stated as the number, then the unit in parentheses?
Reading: 2.5 (V)
